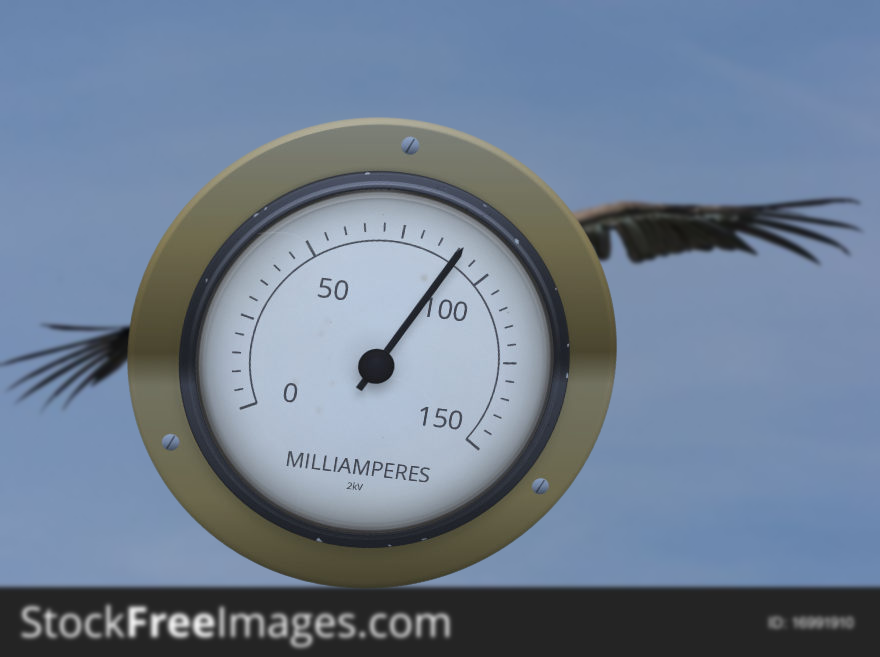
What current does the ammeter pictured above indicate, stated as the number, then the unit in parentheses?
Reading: 90 (mA)
